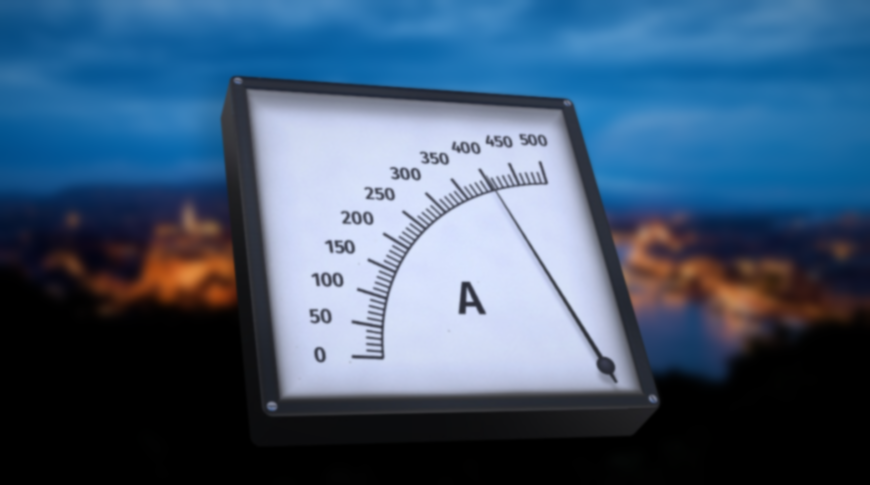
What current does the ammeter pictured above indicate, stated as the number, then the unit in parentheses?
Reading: 400 (A)
